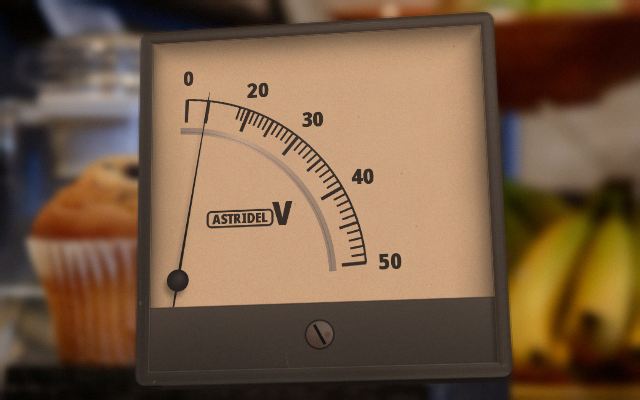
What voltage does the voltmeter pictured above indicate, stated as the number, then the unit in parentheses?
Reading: 10 (V)
